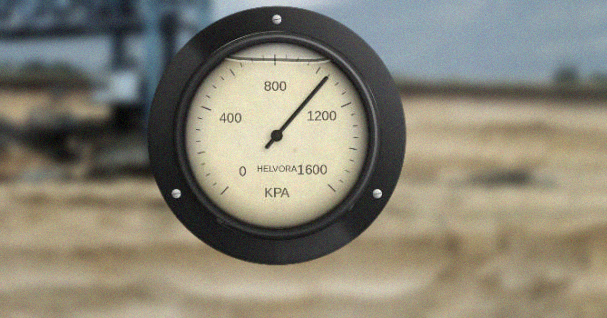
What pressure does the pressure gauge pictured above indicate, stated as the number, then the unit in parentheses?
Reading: 1050 (kPa)
